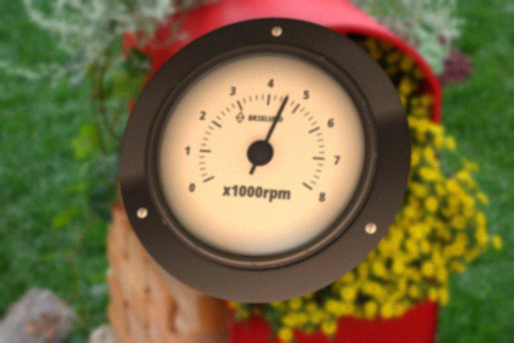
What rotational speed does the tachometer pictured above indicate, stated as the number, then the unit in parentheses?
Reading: 4600 (rpm)
